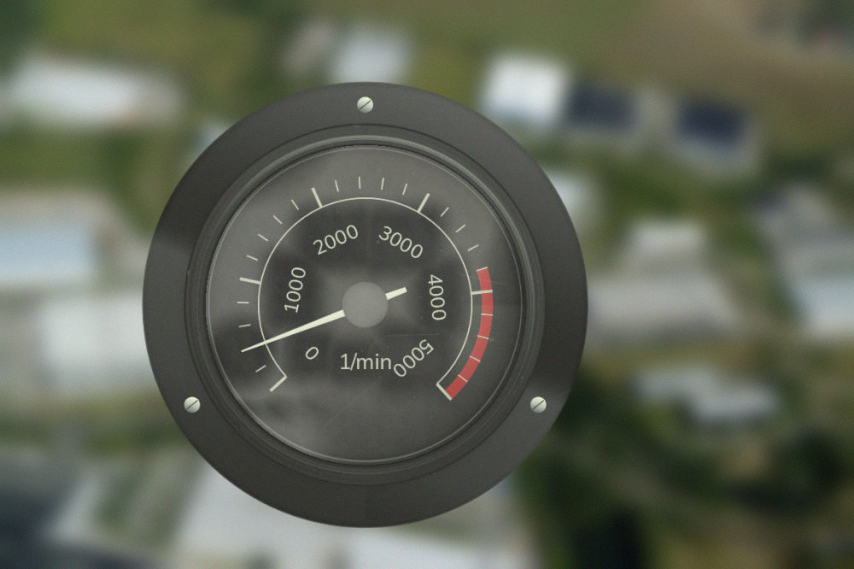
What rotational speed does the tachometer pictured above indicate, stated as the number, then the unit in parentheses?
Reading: 400 (rpm)
